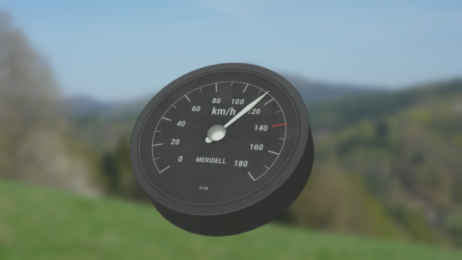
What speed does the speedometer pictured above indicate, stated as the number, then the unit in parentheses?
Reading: 115 (km/h)
